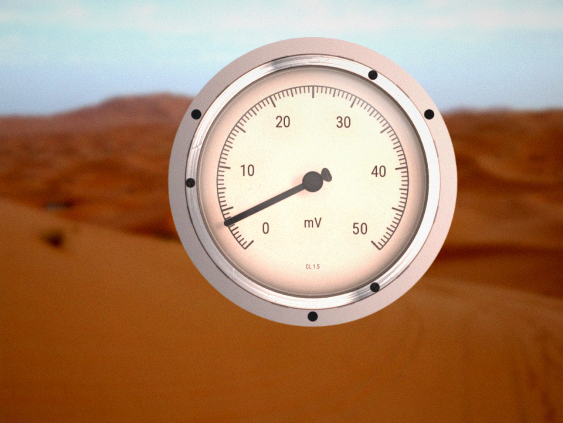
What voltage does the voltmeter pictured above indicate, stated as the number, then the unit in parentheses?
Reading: 3.5 (mV)
